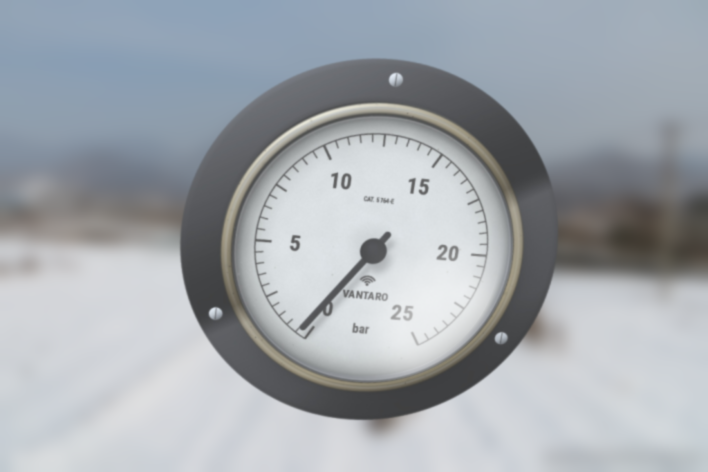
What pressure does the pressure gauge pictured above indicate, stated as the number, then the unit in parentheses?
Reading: 0.5 (bar)
